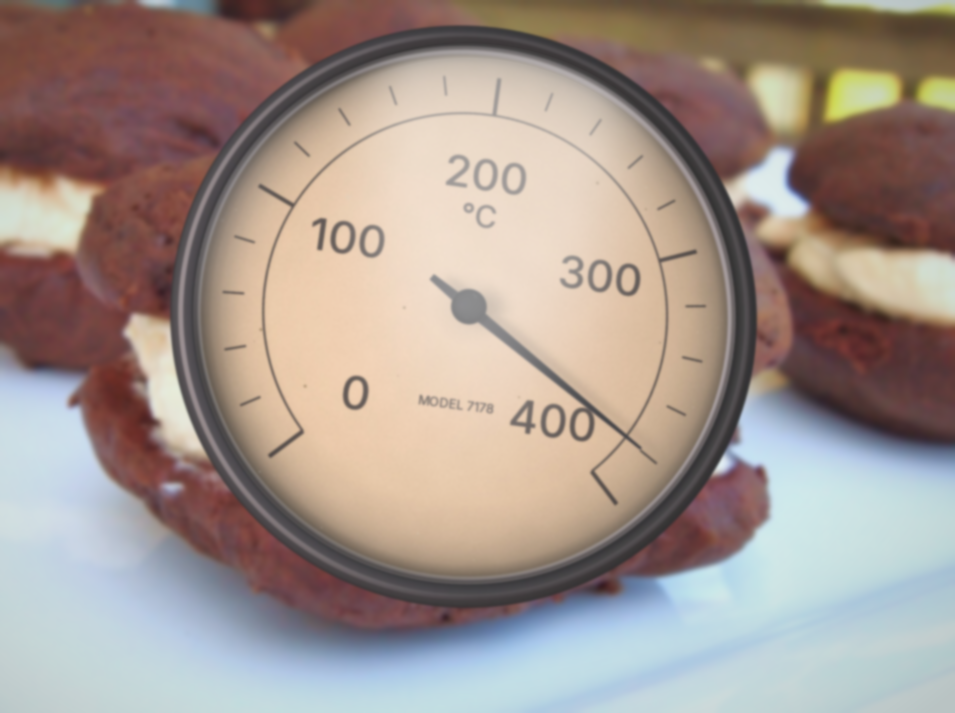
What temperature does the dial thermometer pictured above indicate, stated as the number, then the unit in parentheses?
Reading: 380 (°C)
